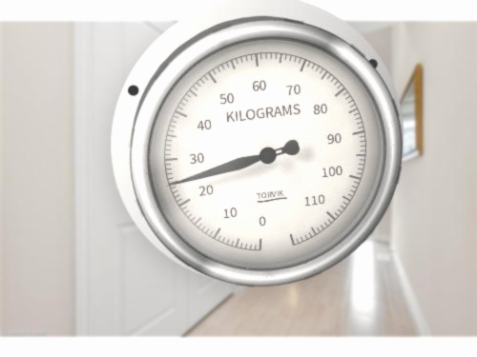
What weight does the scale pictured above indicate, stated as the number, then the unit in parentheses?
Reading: 25 (kg)
